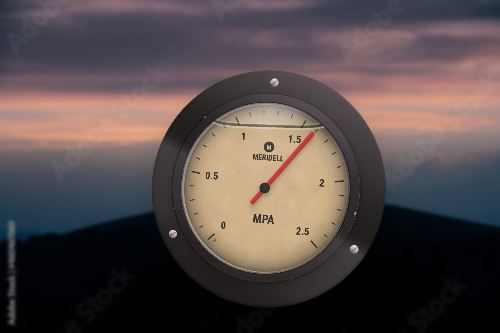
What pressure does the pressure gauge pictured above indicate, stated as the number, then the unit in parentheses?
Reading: 1.6 (MPa)
